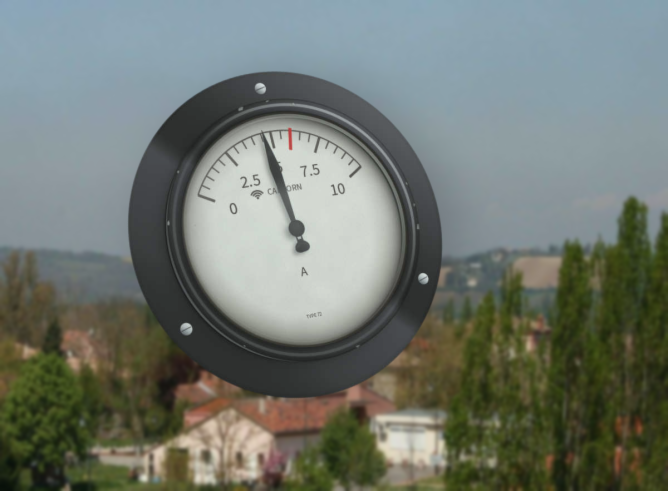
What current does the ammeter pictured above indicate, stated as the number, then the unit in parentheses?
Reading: 4.5 (A)
